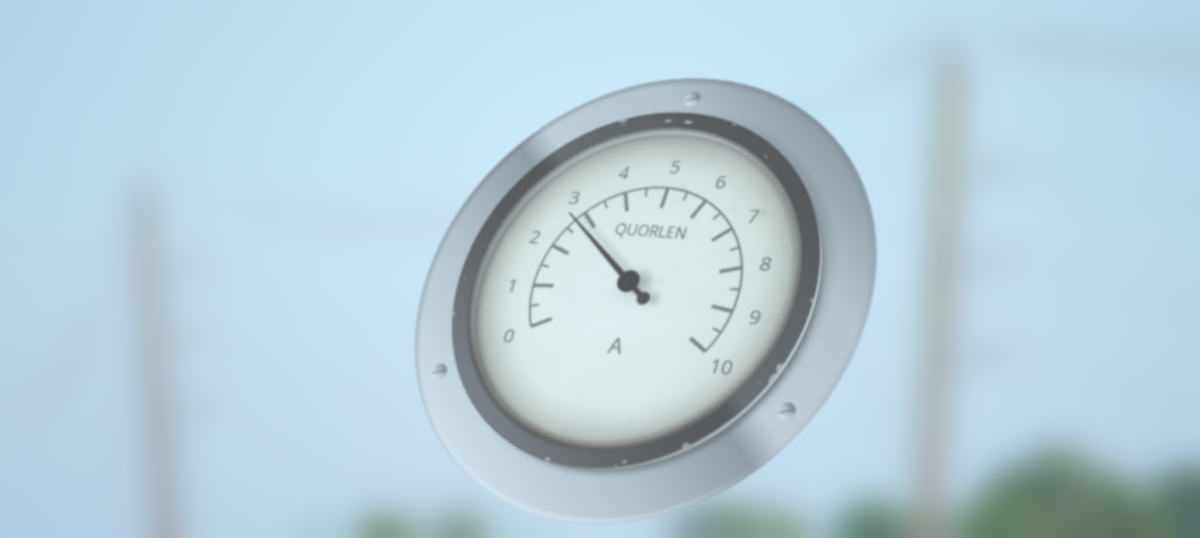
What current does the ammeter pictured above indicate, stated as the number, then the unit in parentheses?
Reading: 2.75 (A)
